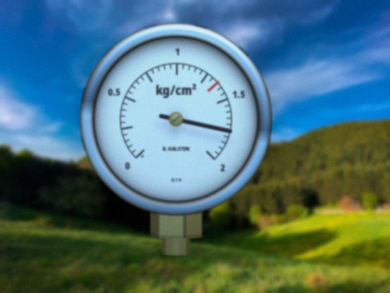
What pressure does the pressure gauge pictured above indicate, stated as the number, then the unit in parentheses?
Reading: 1.75 (kg/cm²)
